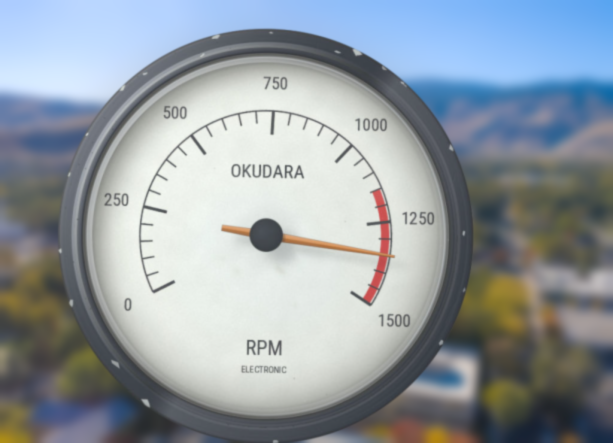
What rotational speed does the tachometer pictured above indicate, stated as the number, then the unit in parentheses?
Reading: 1350 (rpm)
